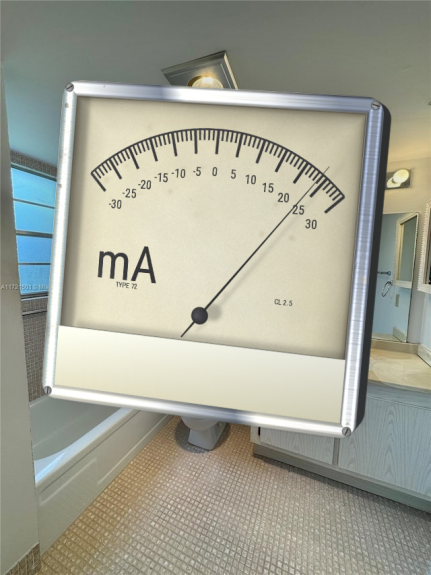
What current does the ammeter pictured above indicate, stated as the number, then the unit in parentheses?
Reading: 24 (mA)
